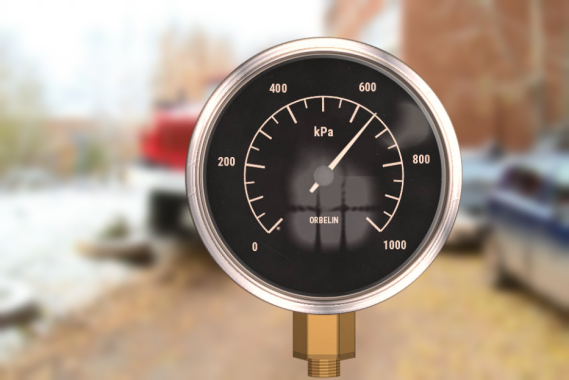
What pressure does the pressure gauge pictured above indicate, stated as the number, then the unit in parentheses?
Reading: 650 (kPa)
